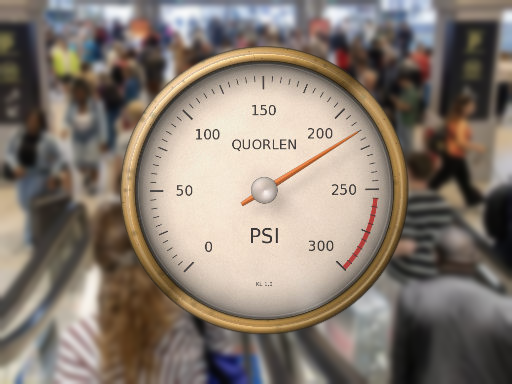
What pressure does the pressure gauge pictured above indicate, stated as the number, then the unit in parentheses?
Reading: 215 (psi)
